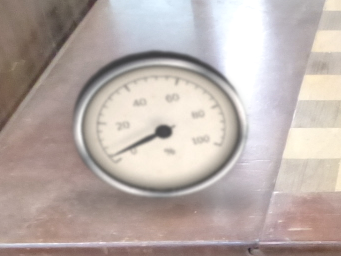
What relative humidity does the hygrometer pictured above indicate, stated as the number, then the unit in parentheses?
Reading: 4 (%)
